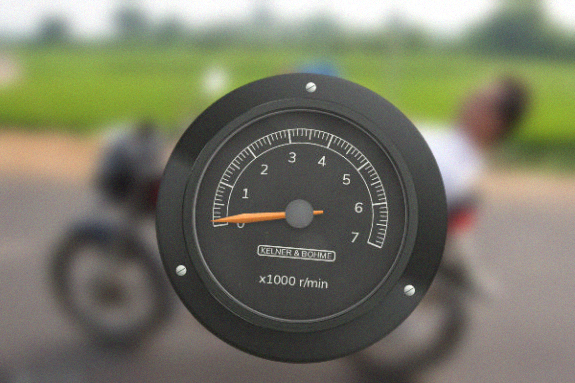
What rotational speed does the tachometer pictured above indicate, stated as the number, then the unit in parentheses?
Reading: 100 (rpm)
